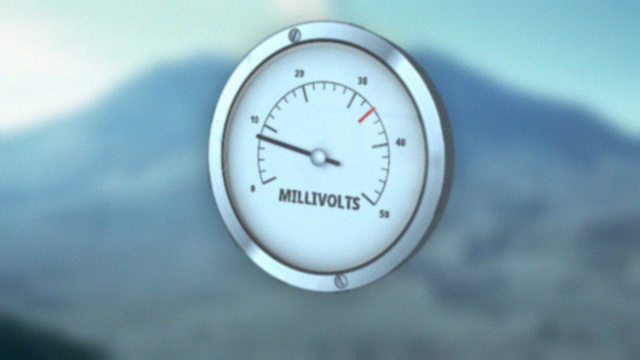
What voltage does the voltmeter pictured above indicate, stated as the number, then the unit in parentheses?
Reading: 8 (mV)
